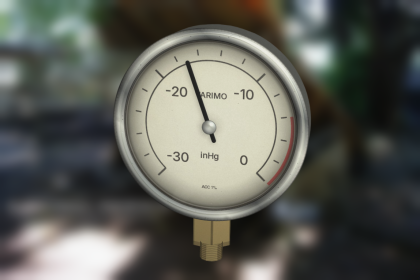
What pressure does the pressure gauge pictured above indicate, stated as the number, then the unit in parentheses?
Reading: -17 (inHg)
